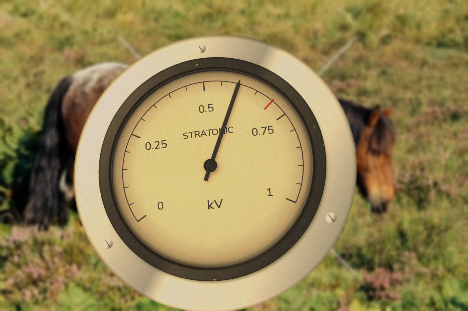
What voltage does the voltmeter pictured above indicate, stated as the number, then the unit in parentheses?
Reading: 0.6 (kV)
